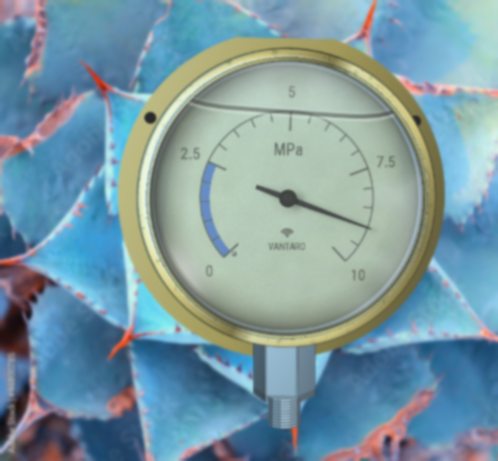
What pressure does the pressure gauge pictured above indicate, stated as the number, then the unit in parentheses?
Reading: 9 (MPa)
